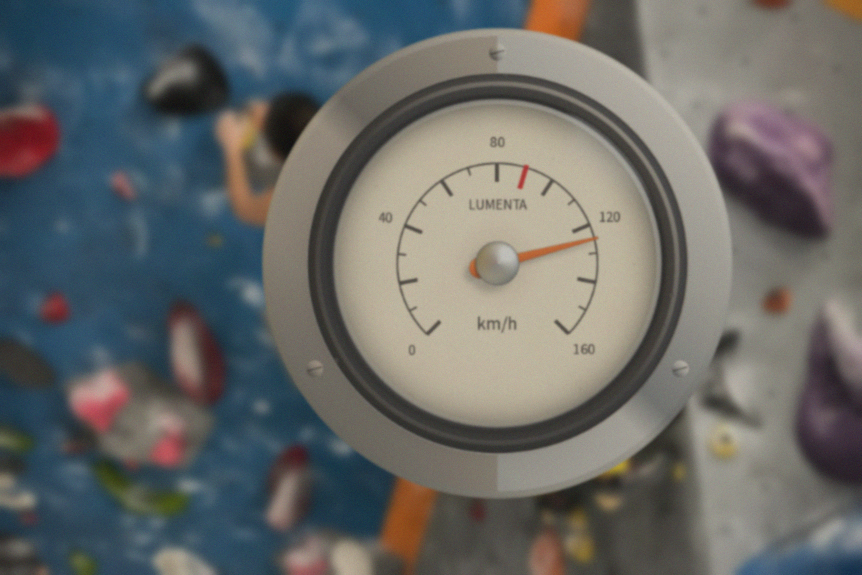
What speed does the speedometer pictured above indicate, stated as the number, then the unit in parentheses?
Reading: 125 (km/h)
